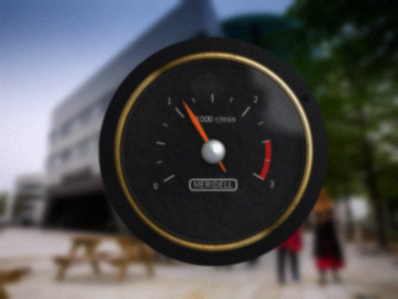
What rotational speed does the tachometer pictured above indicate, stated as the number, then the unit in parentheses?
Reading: 1125 (rpm)
